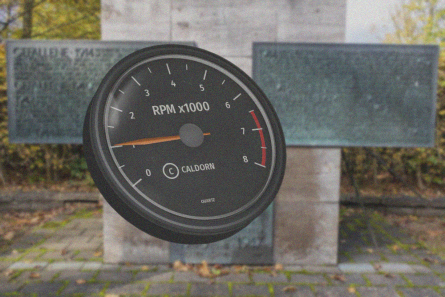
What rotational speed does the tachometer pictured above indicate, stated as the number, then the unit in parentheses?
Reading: 1000 (rpm)
